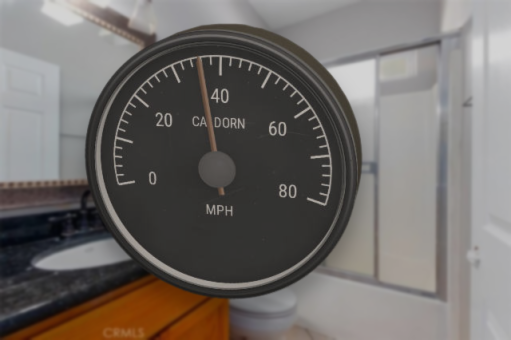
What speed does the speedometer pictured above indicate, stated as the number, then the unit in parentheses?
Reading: 36 (mph)
